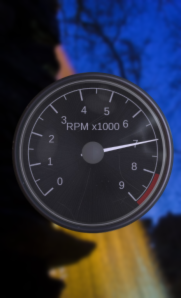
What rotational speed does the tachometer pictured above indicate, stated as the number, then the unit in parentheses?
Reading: 7000 (rpm)
